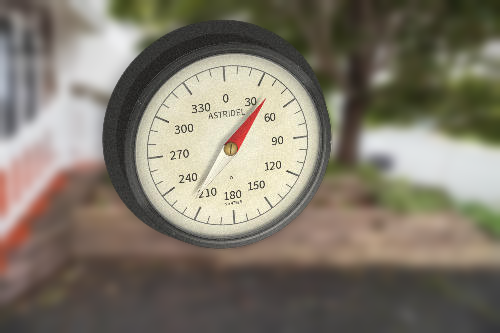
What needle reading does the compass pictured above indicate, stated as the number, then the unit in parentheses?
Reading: 40 (°)
